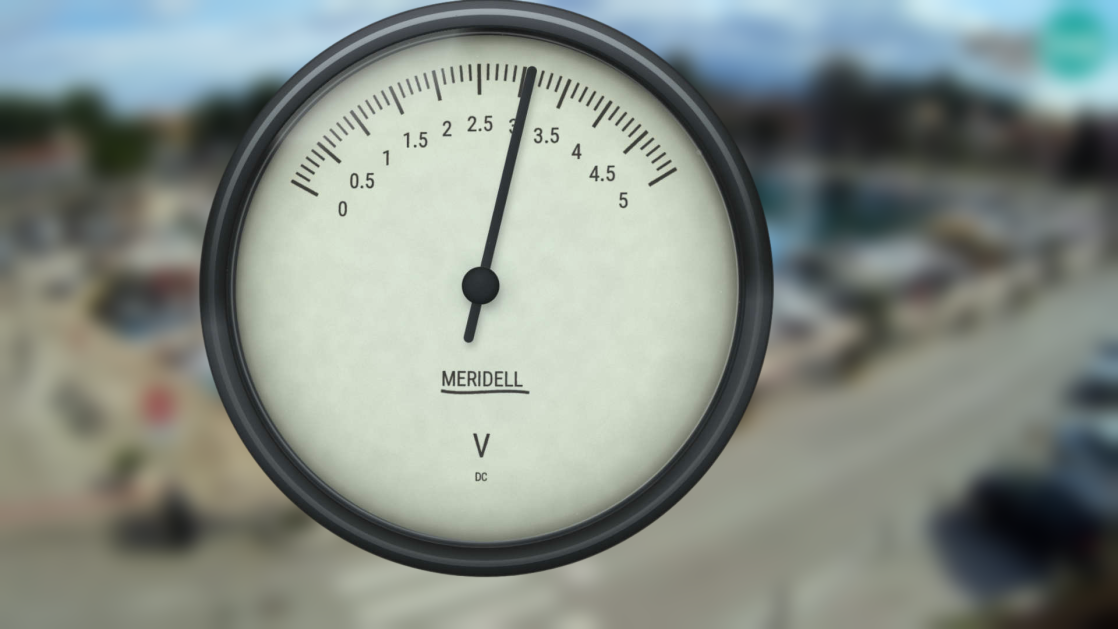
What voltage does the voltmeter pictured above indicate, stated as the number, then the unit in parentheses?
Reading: 3.1 (V)
